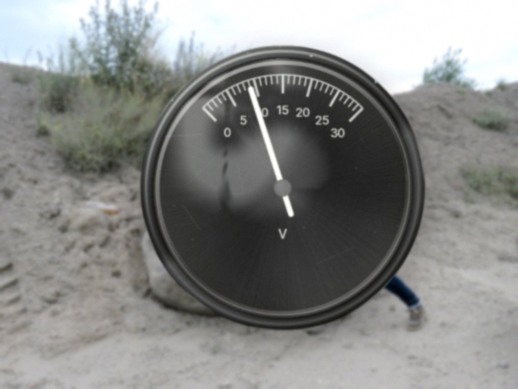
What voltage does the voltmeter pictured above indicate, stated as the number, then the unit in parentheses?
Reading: 9 (V)
